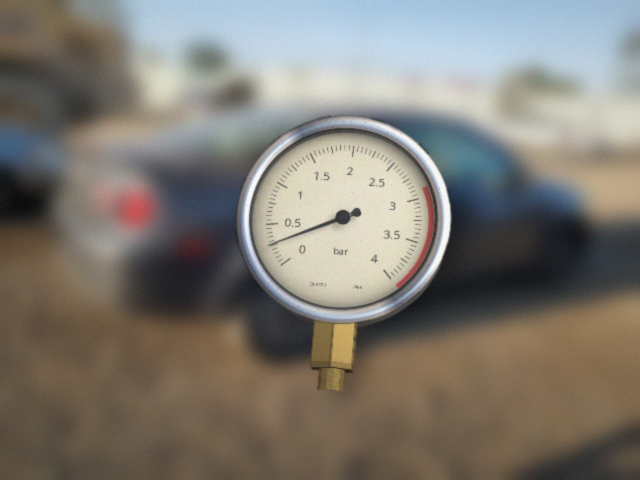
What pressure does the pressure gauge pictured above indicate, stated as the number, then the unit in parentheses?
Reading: 0.25 (bar)
